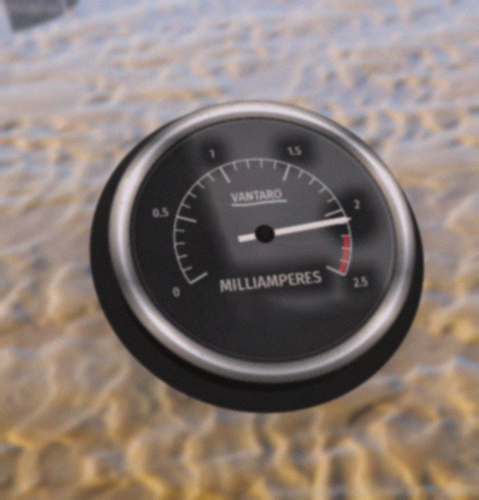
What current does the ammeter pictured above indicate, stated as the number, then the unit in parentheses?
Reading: 2.1 (mA)
